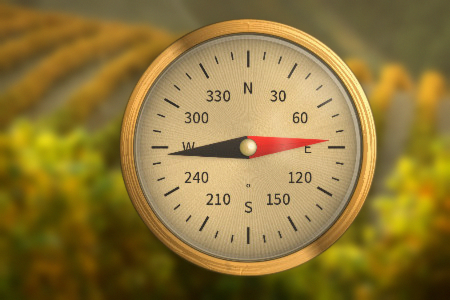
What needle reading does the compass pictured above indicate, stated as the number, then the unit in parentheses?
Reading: 85 (°)
